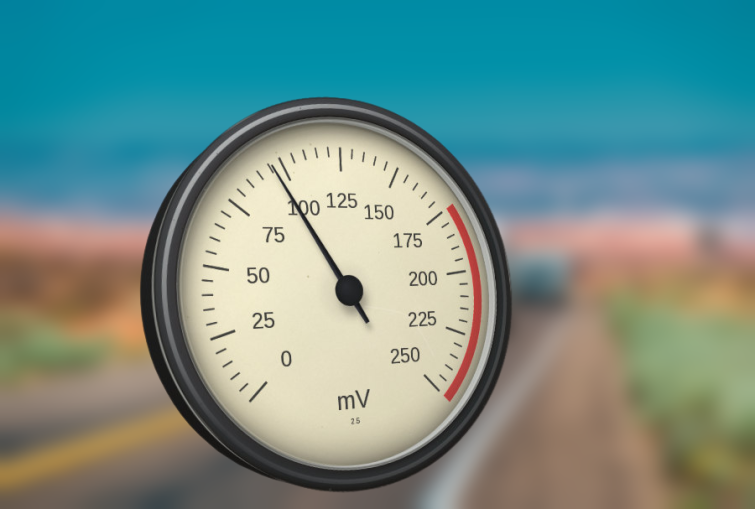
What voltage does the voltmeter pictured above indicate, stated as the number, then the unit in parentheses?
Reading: 95 (mV)
